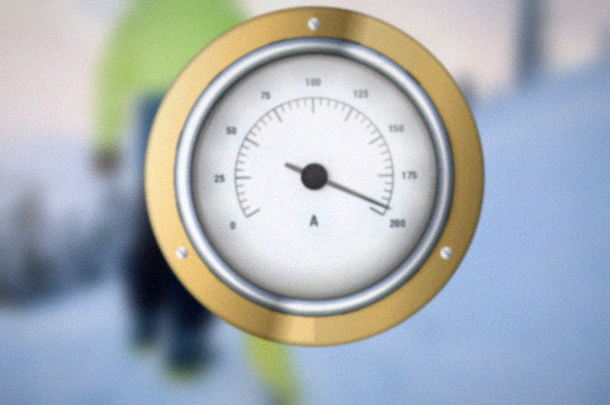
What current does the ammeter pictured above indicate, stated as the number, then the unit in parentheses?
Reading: 195 (A)
